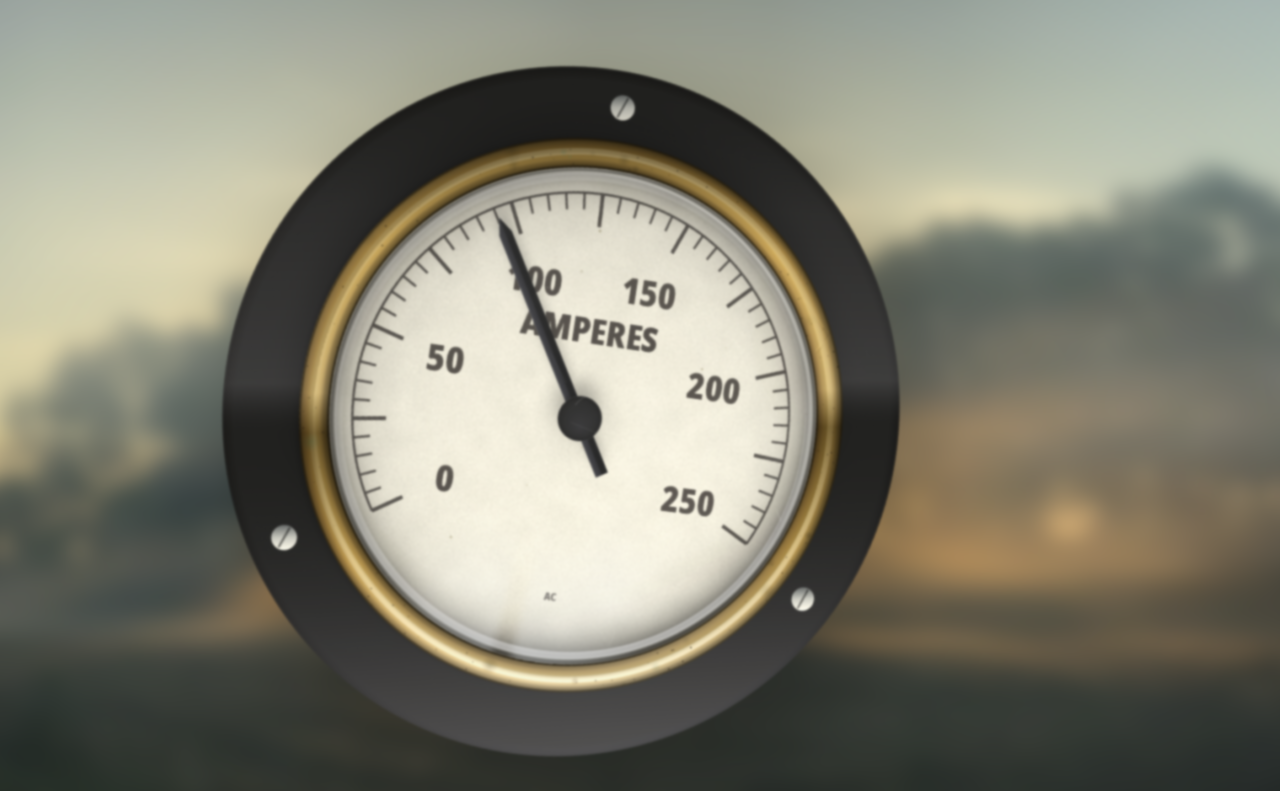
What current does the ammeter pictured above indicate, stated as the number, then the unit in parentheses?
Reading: 95 (A)
